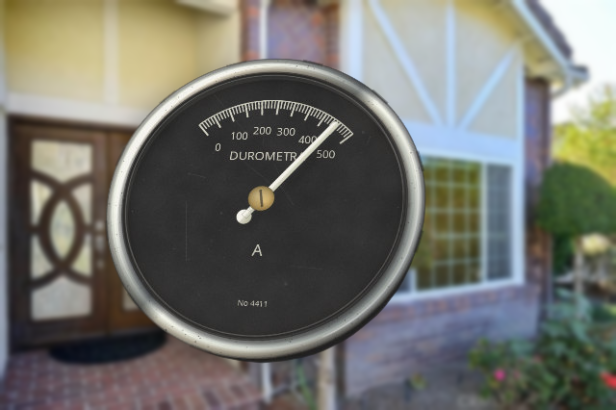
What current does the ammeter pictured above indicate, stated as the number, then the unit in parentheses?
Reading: 450 (A)
